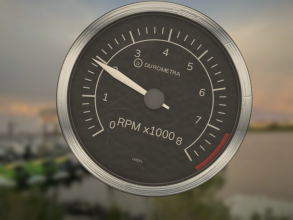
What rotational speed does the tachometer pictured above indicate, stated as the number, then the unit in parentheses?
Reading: 1900 (rpm)
